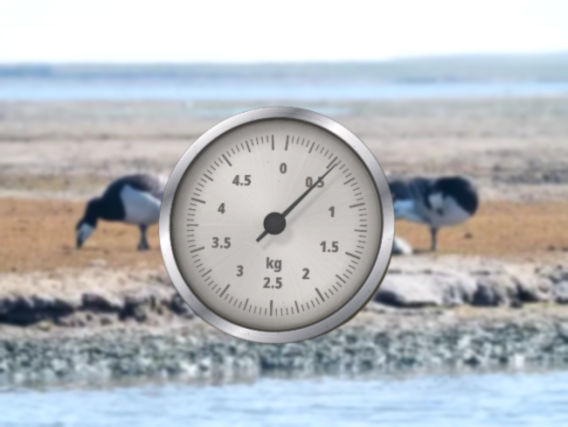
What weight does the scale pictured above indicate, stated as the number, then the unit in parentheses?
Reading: 0.55 (kg)
